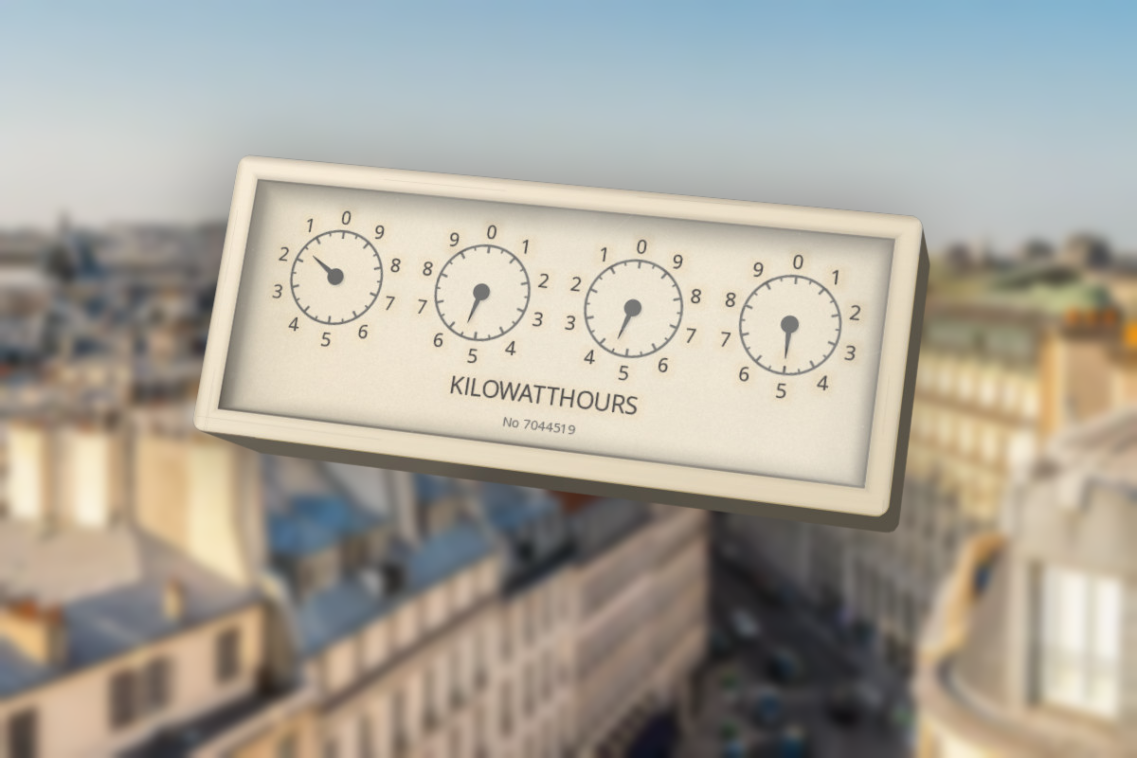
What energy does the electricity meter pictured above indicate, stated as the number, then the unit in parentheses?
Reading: 1545 (kWh)
